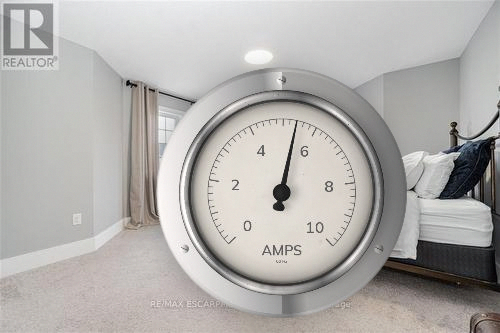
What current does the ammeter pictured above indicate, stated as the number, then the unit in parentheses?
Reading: 5.4 (A)
